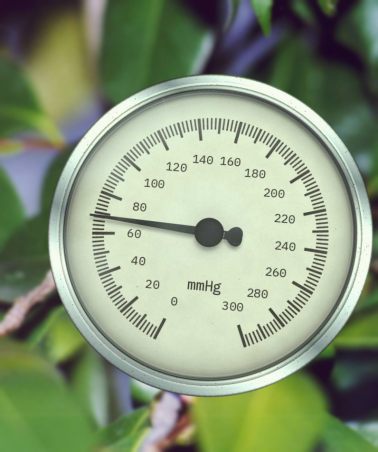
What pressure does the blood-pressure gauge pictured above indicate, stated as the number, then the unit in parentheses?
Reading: 68 (mmHg)
